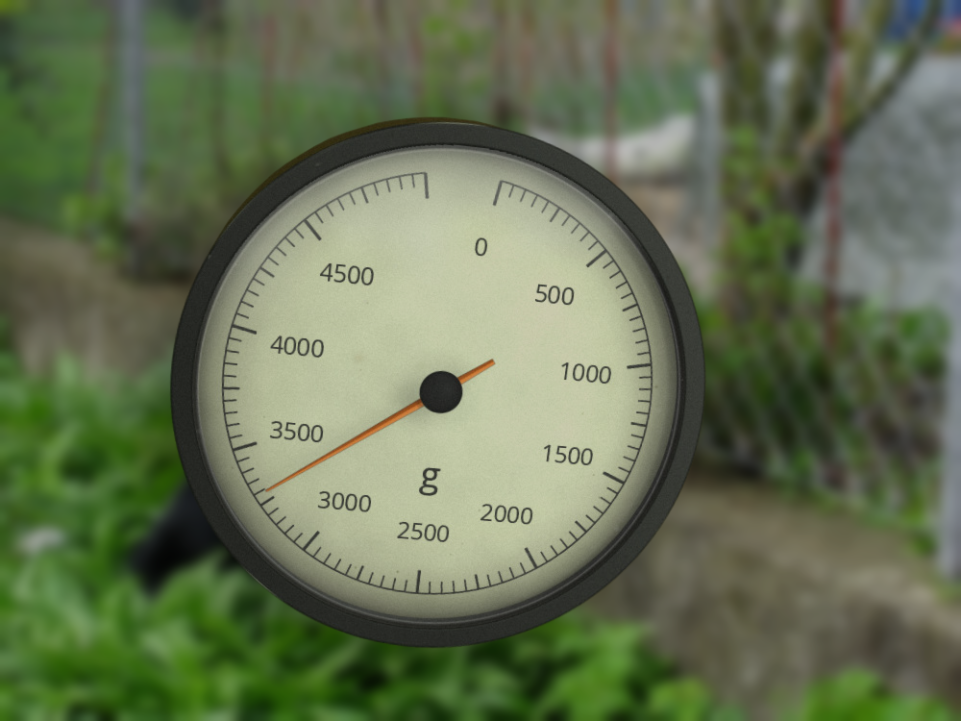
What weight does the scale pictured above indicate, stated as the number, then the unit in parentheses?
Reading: 3300 (g)
